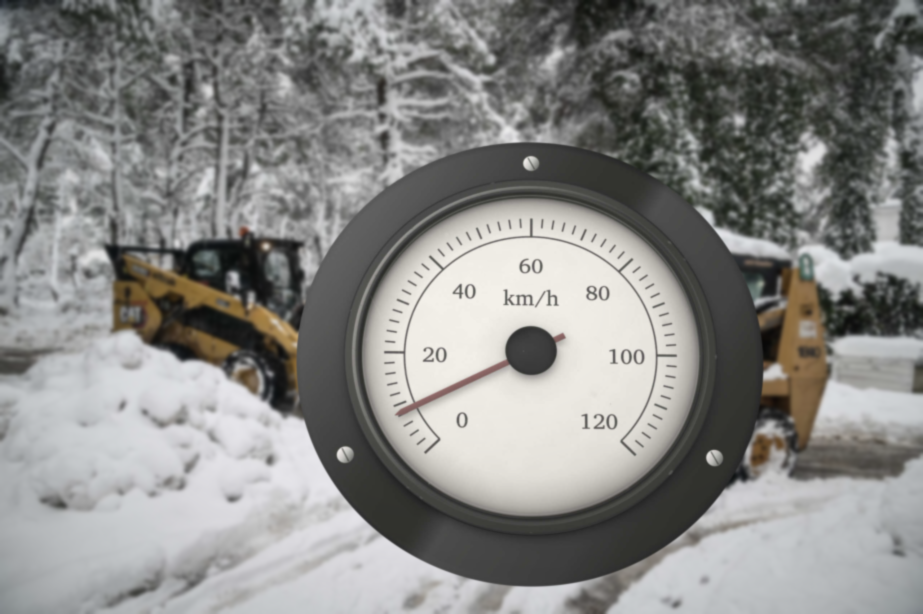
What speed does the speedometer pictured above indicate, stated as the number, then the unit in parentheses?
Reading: 8 (km/h)
